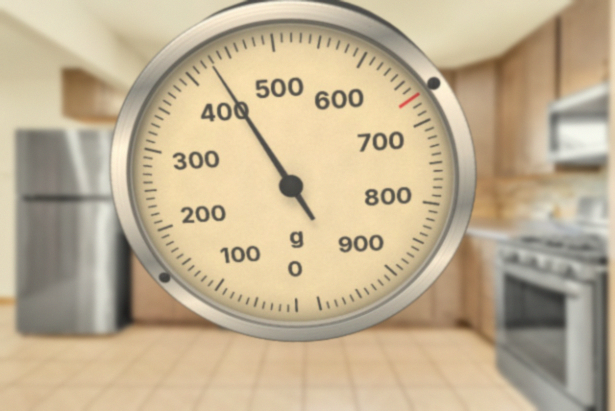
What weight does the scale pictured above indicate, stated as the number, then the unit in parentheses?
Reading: 430 (g)
